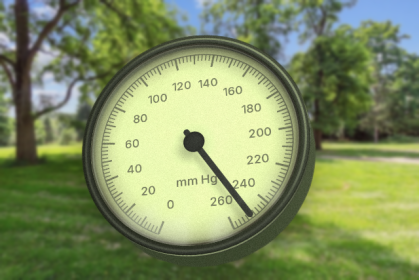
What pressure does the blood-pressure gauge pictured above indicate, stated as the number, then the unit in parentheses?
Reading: 250 (mmHg)
